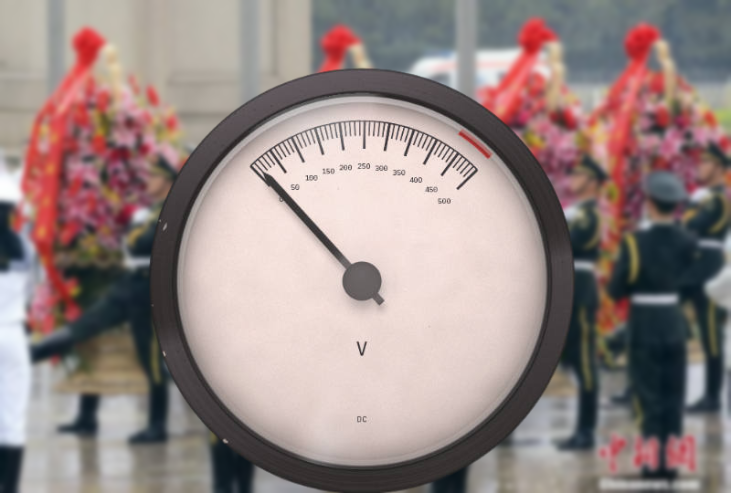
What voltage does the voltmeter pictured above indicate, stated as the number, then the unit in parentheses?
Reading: 10 (V)
